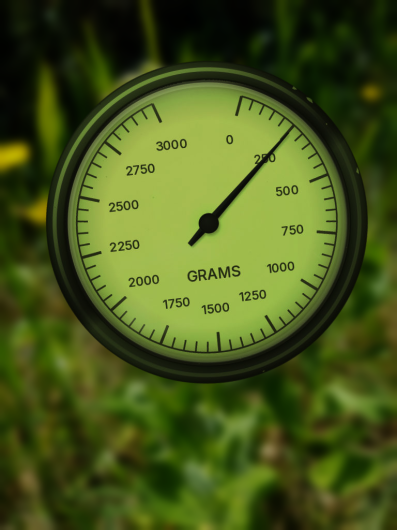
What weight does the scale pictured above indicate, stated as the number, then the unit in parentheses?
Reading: 250 (g)
